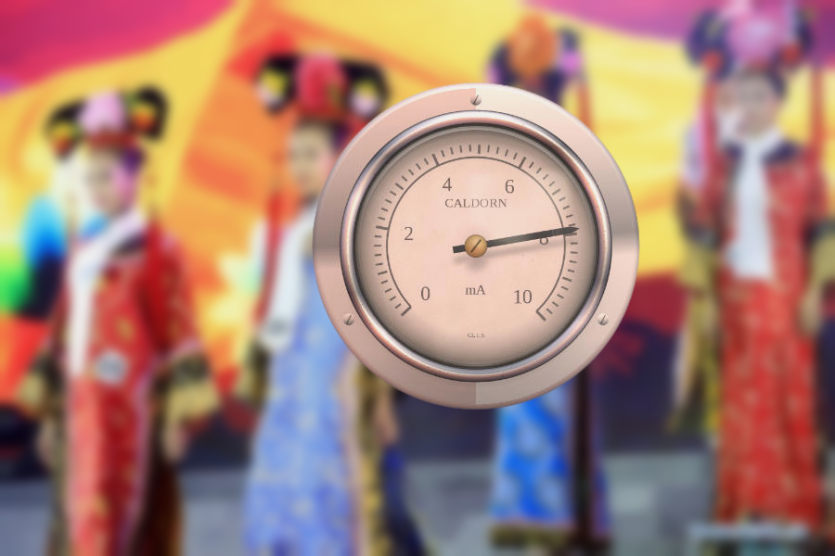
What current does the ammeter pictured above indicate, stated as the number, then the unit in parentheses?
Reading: 7.9 (mA)
